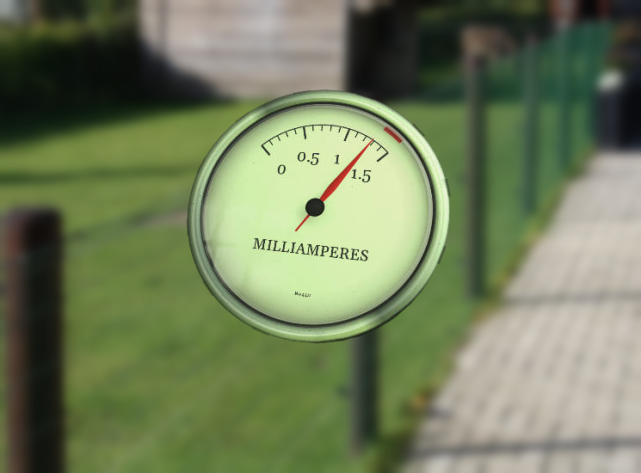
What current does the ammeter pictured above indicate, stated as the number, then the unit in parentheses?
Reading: 1.3 (mA)
